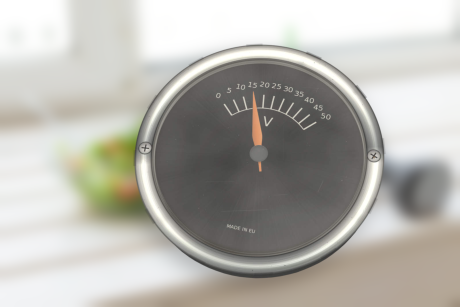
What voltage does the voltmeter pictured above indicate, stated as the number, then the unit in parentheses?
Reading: 15 (V)
